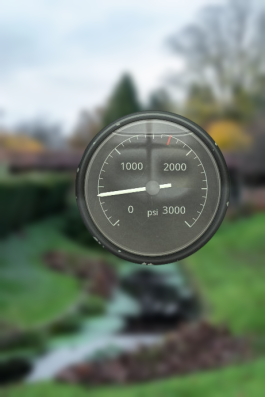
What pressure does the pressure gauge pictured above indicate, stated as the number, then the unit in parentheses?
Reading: 400 (psi)
